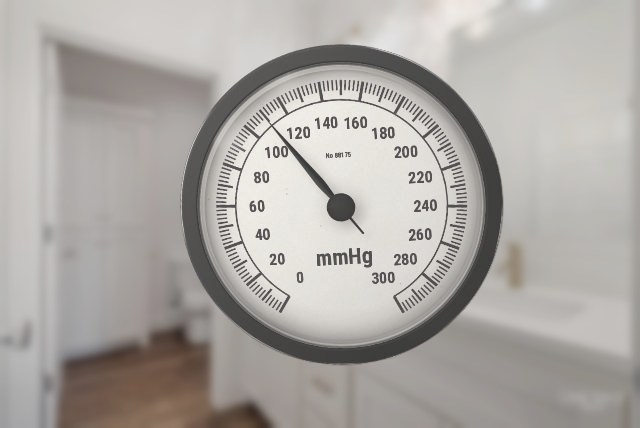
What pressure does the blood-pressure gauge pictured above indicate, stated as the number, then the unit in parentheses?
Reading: 110 (mmHg)
